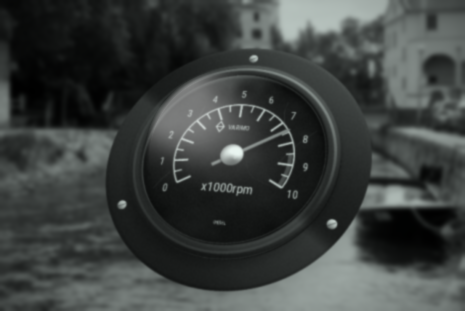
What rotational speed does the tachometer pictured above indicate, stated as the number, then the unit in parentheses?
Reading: 7500 (rpm)
